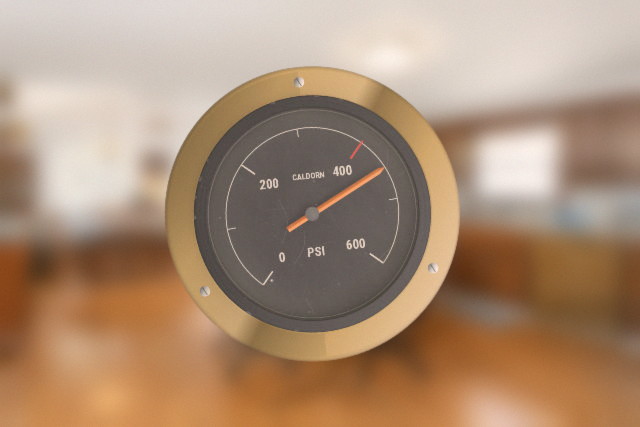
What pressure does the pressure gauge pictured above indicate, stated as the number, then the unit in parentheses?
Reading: 450 (psi)
